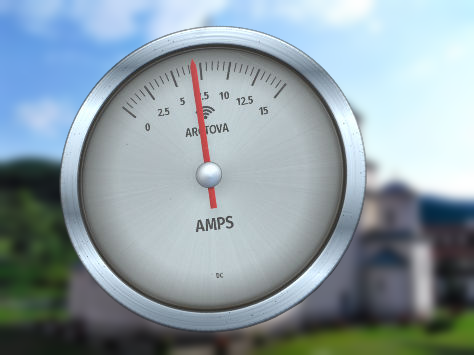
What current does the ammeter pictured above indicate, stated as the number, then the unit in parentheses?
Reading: 7 (A)
